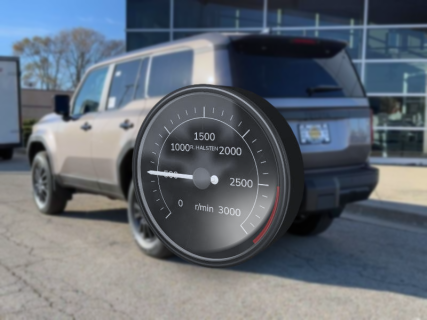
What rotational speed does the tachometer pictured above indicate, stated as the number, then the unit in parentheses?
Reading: 500 (rpm)
